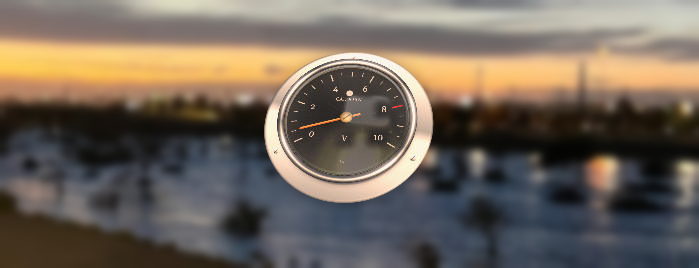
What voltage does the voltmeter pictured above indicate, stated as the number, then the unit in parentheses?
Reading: 0.5 (V)
